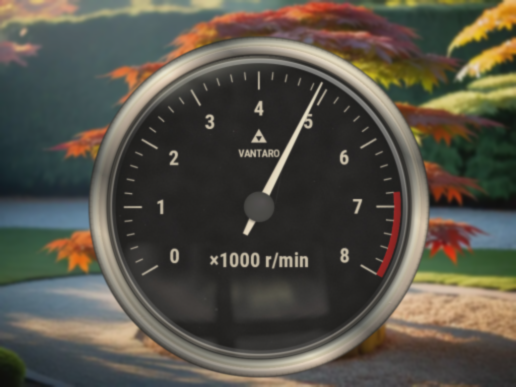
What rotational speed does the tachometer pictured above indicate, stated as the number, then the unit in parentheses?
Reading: 4900 (rpm)
